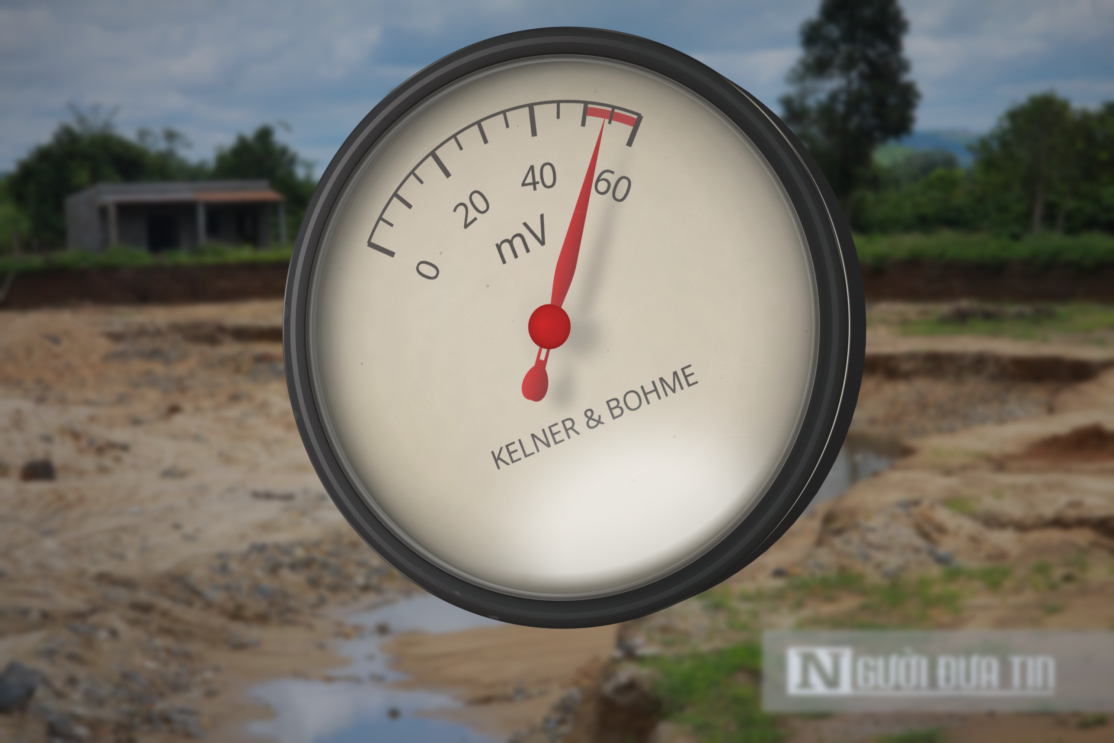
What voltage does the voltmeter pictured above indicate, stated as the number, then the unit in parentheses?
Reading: 55 (mV)
